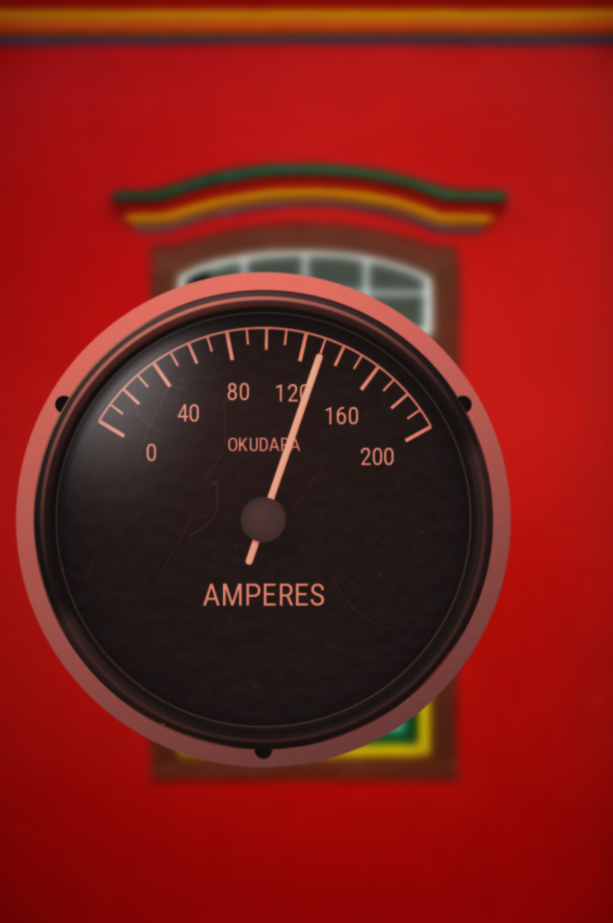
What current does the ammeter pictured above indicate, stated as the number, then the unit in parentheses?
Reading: 130 (A)
